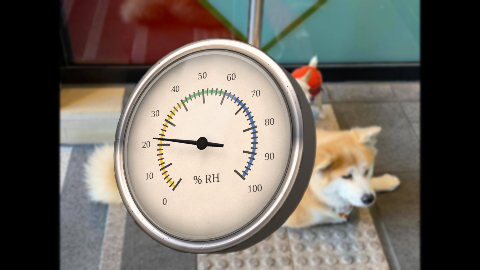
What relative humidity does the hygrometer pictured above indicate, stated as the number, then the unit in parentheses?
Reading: 22 (%)
